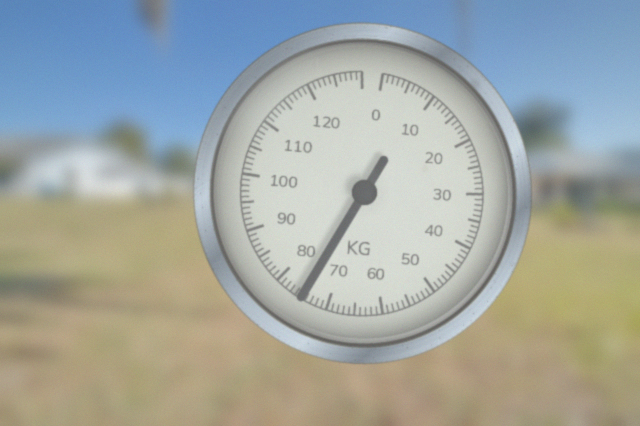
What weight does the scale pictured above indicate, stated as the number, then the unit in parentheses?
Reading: 75 (kg)
